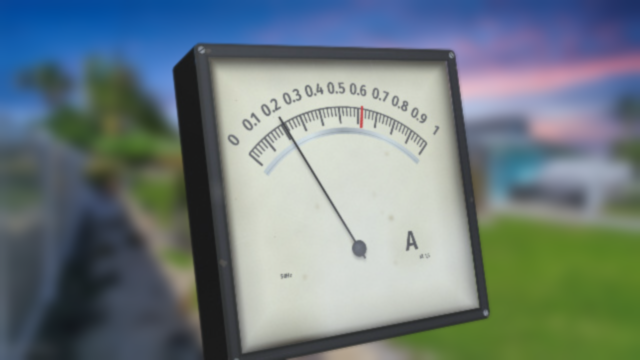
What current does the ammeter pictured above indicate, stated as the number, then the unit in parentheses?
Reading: 0.2 (A)
